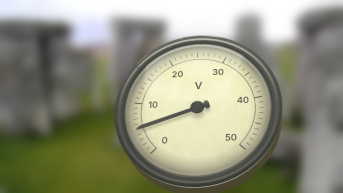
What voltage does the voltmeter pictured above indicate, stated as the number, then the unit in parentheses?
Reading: 5 (V)
